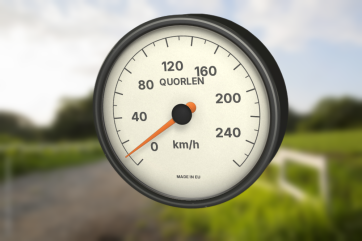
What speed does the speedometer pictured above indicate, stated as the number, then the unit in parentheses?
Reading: 10 (km/h)
